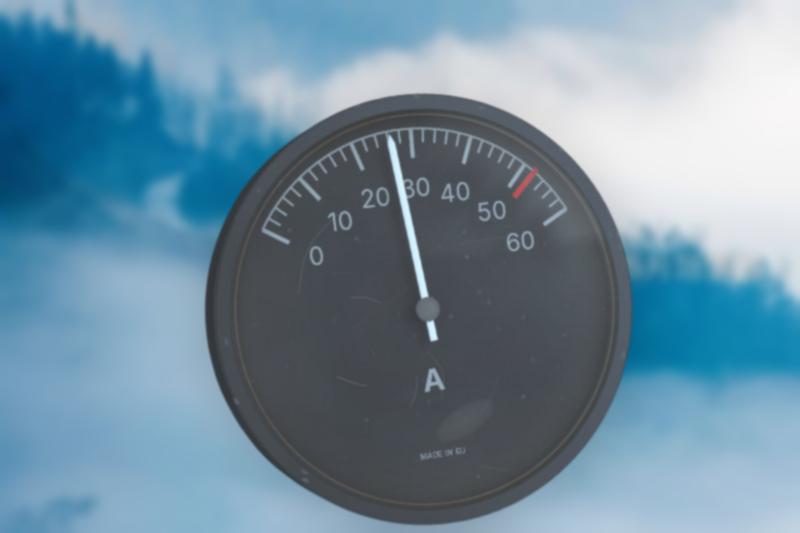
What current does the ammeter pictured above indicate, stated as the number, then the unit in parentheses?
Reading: 26 (A)
